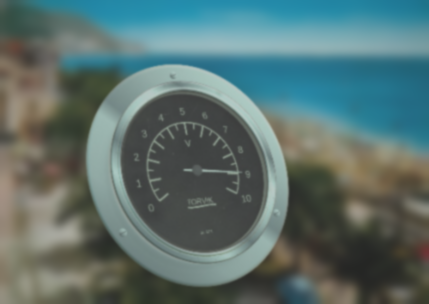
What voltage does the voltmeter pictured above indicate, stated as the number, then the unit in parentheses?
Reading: 9 (V)
